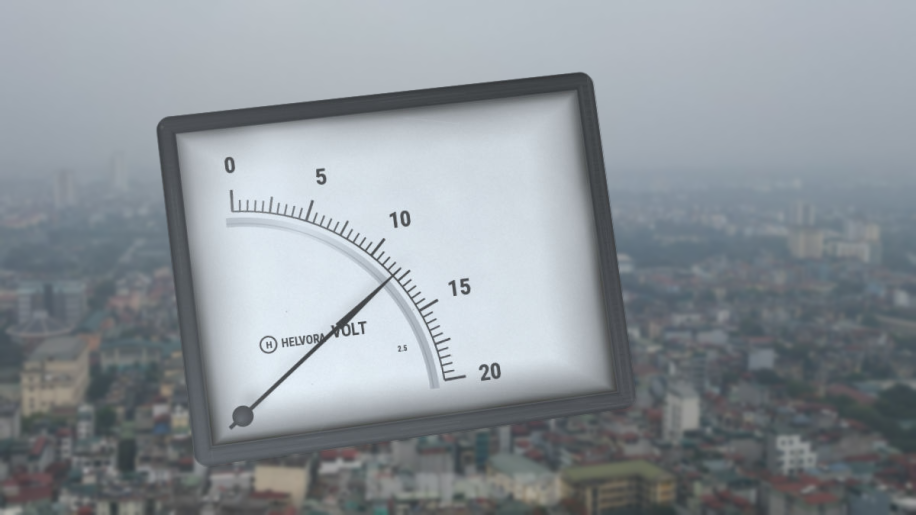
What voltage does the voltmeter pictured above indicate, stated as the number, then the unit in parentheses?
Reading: 12 (V)
